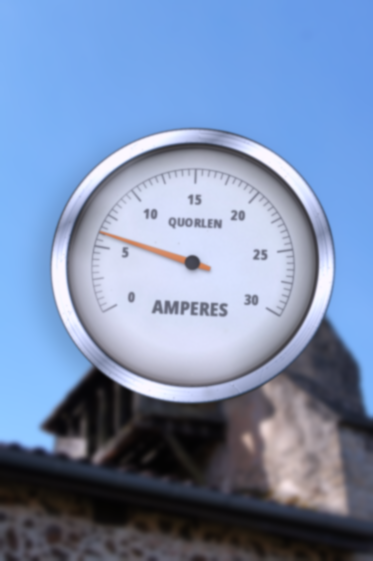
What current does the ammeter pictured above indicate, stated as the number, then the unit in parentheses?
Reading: 6 (A)
